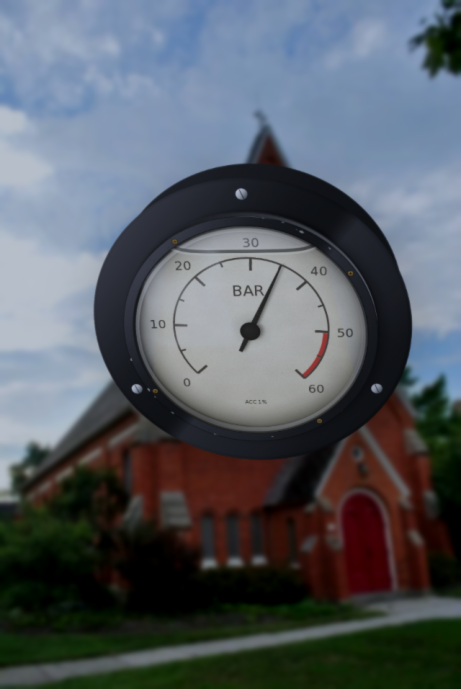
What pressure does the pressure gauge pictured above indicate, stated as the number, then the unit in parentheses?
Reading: 35 (bar)
